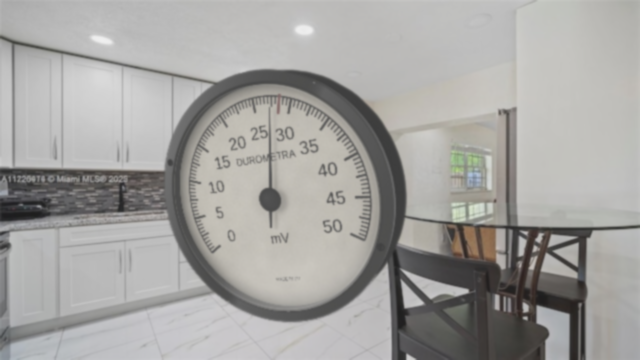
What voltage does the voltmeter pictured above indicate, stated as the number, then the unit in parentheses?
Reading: 27.5 (mV)
